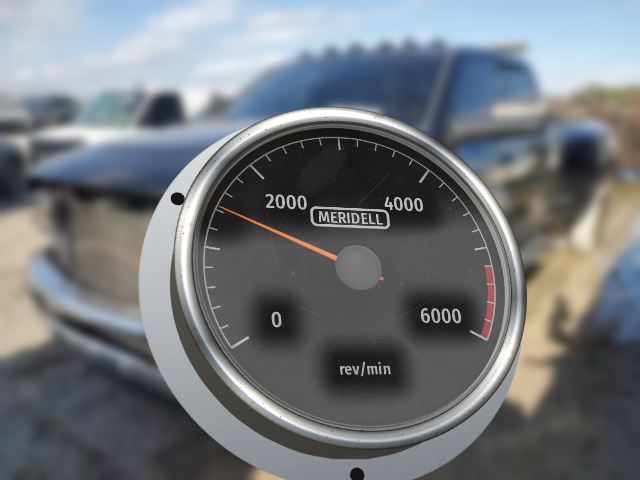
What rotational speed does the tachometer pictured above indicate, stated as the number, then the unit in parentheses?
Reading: 1400 (rpm)
